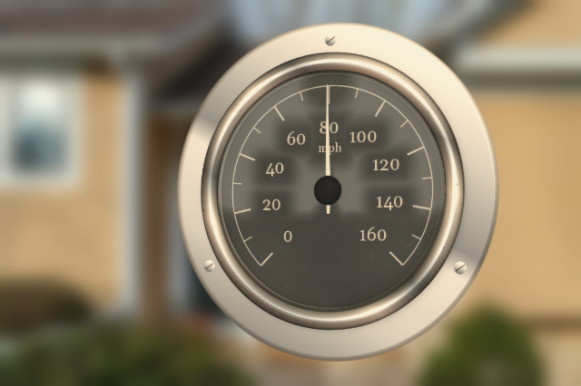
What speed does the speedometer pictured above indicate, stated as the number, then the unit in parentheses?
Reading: 80 (mph)
